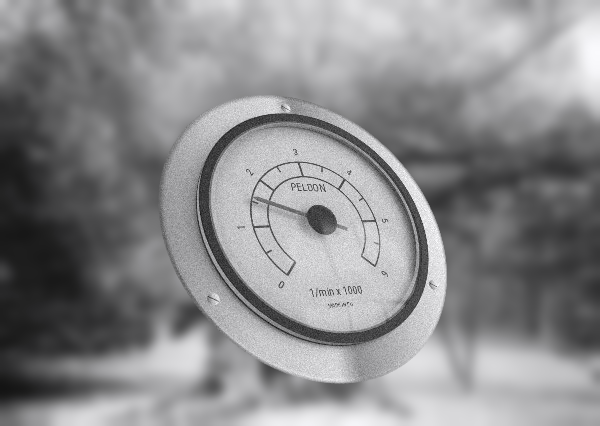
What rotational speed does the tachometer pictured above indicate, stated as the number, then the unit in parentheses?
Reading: 1500 (rpm)
